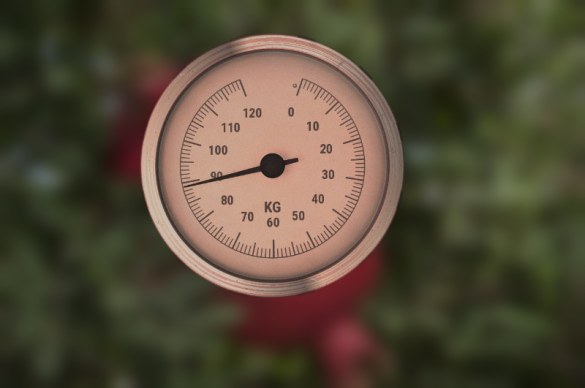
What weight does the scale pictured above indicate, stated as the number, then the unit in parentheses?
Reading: 89 (kg)
